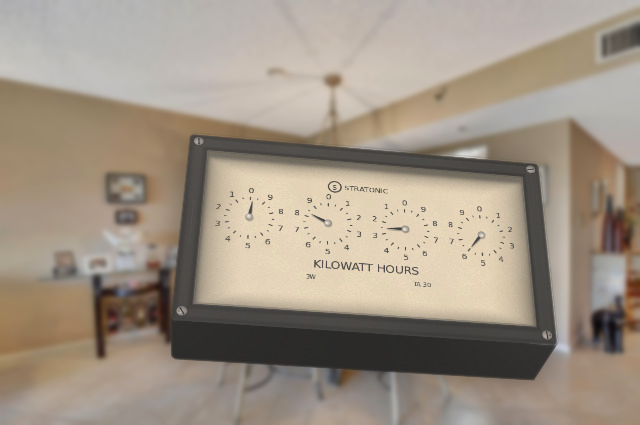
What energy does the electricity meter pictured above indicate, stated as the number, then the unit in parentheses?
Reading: 9826 (kWh)
